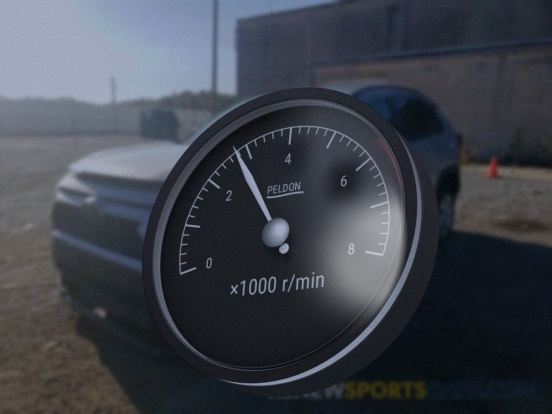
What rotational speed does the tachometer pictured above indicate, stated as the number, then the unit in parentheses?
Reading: 2800 (rpm)
